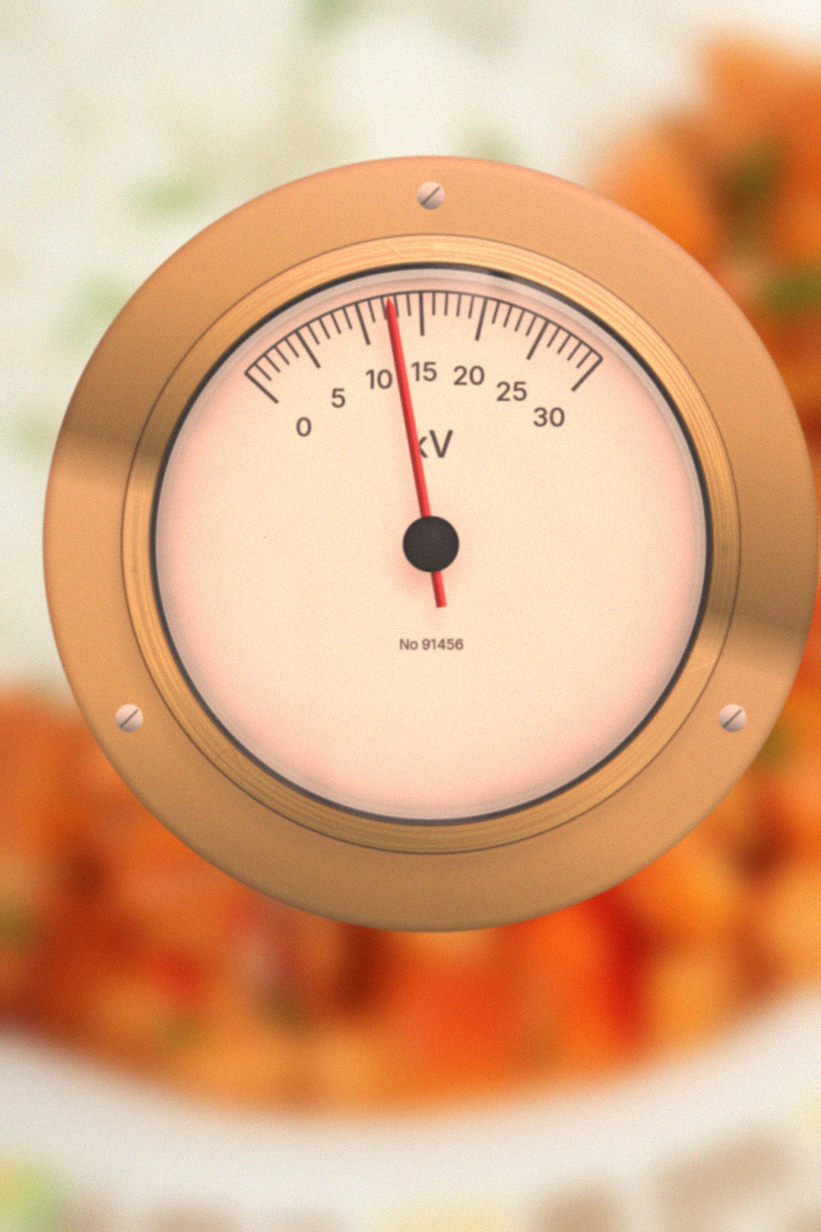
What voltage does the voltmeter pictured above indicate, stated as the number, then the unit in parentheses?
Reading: 12.5 (kV)
